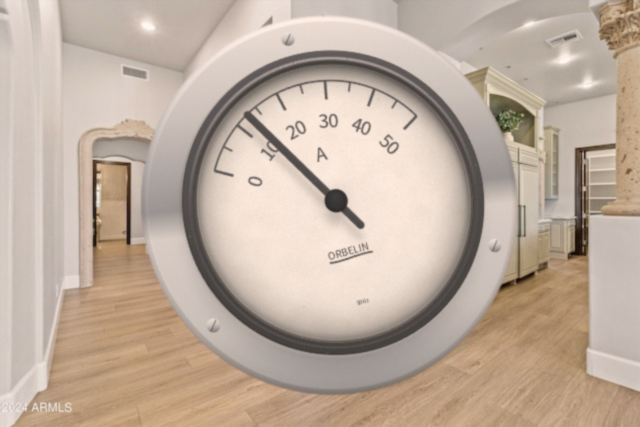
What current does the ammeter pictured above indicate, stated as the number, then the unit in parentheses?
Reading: 12.5 (A)
